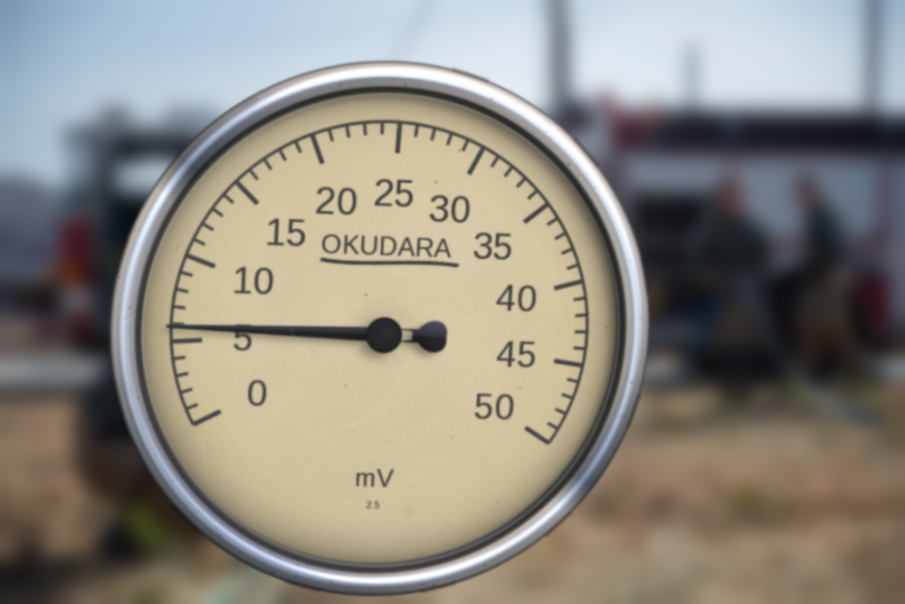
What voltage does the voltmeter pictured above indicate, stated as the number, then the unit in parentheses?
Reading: 6 (mV)
